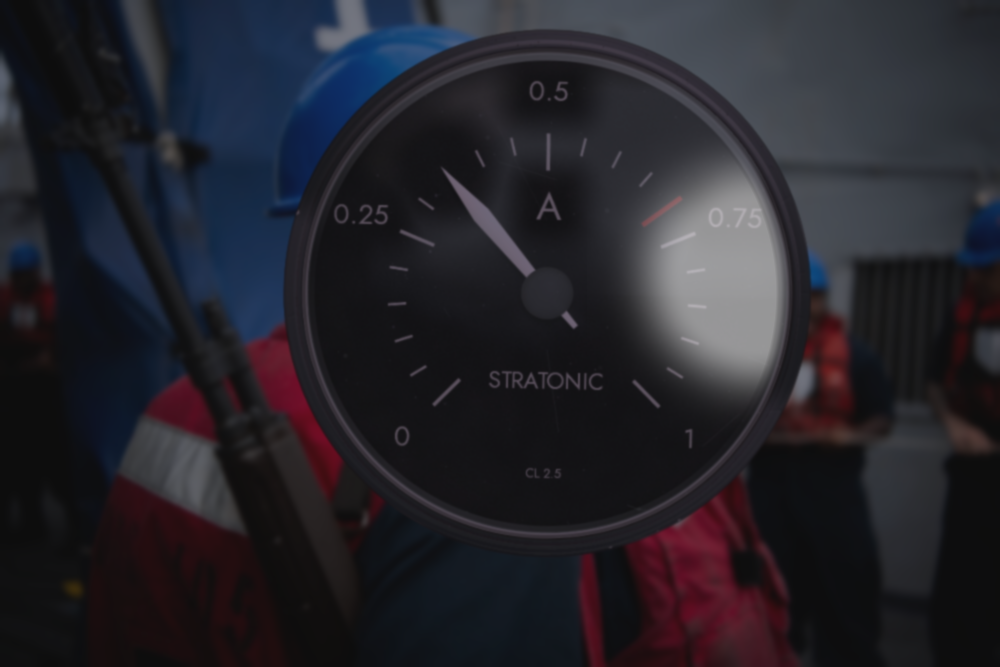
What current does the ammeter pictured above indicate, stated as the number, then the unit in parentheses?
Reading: 0.35 (A)
